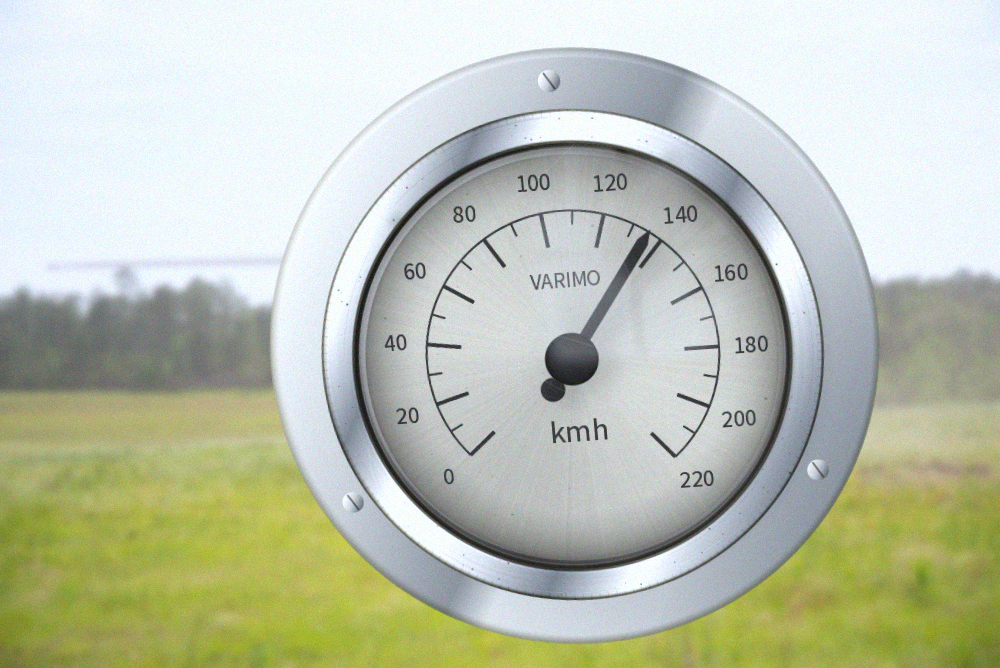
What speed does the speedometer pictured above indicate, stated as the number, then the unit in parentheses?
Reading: 135 (km/h)
